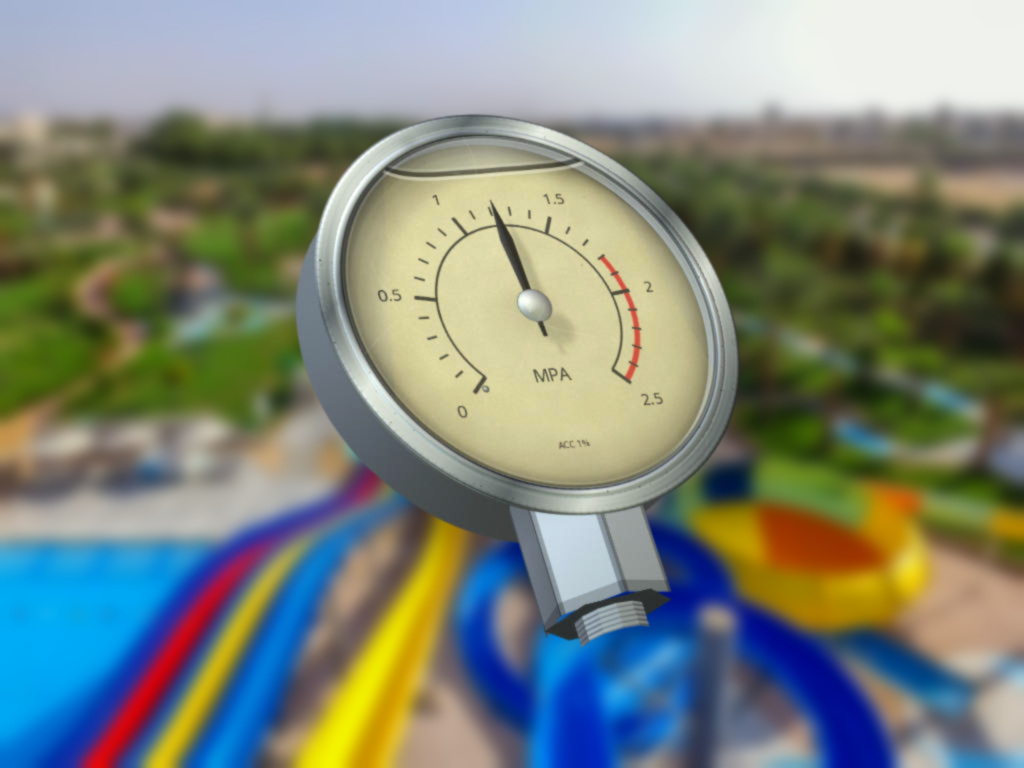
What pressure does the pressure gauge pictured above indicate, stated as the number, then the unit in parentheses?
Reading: 1.2 (MPa)
